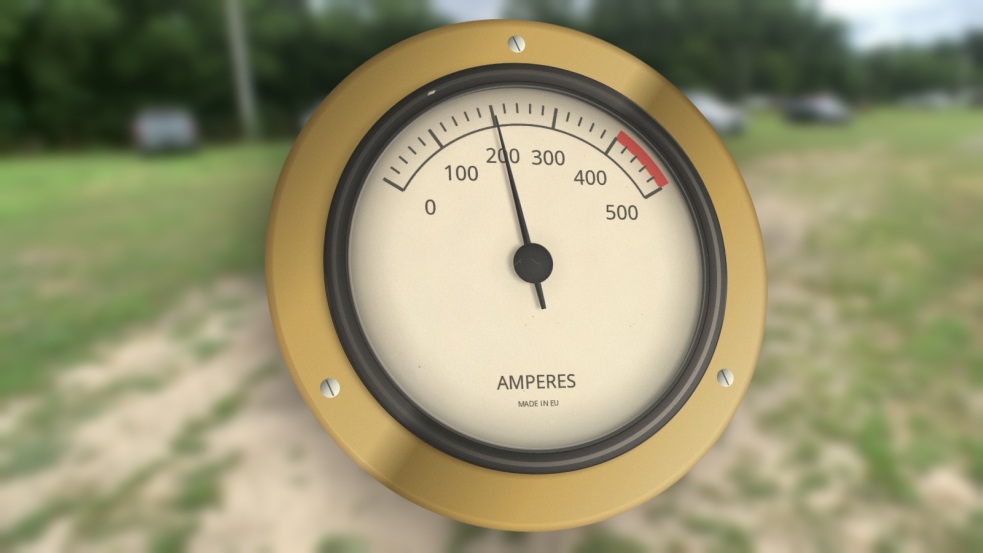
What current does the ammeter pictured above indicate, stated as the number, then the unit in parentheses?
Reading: 200 (A)
